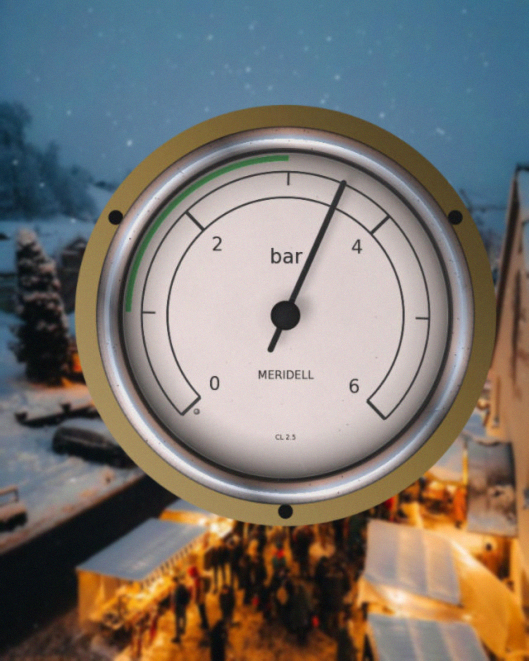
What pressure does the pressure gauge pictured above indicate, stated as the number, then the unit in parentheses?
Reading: 3.5 (bar)
